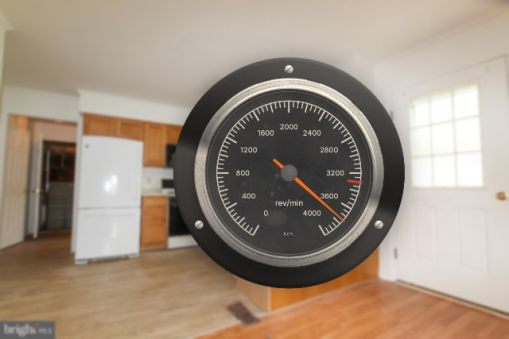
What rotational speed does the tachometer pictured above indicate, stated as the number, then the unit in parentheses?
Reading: 3750 (rpm)
